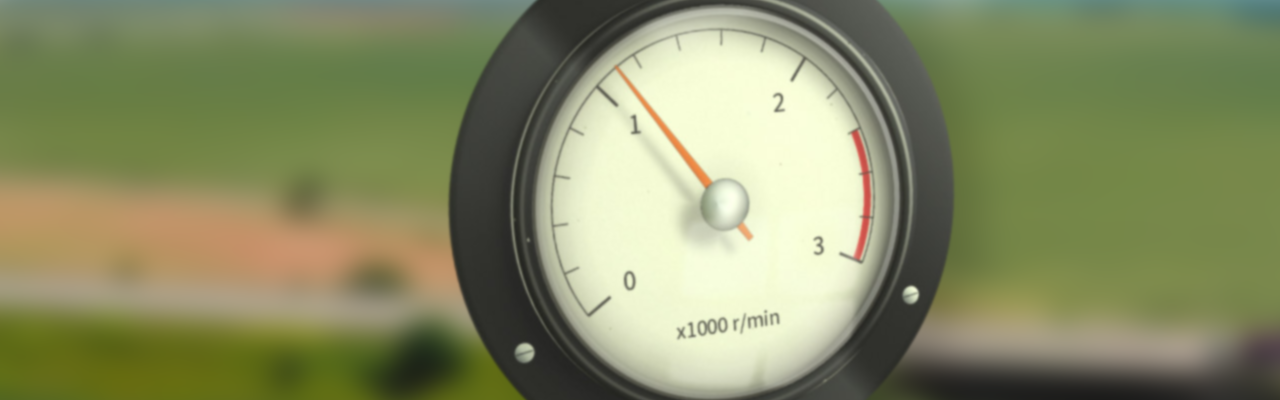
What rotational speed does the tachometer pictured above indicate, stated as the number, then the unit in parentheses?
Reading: 1100 (rpm)
